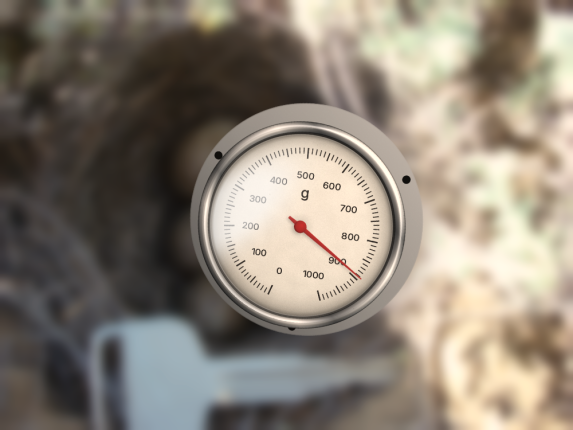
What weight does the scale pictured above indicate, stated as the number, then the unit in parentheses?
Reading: 890 (g)
